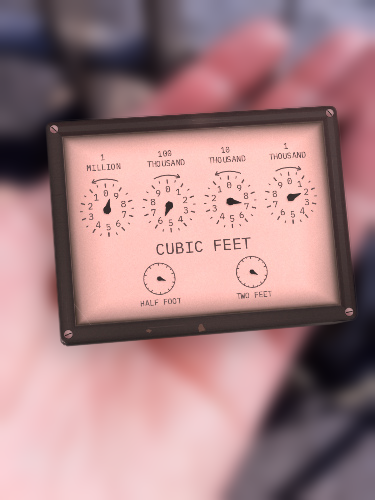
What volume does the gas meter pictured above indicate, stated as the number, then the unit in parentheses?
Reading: 957200 (ft³)
